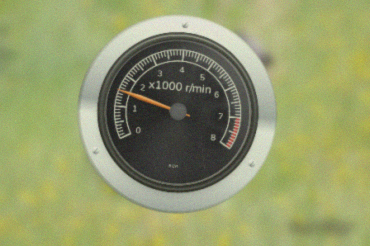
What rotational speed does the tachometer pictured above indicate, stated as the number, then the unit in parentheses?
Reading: 1500 (rpm)
